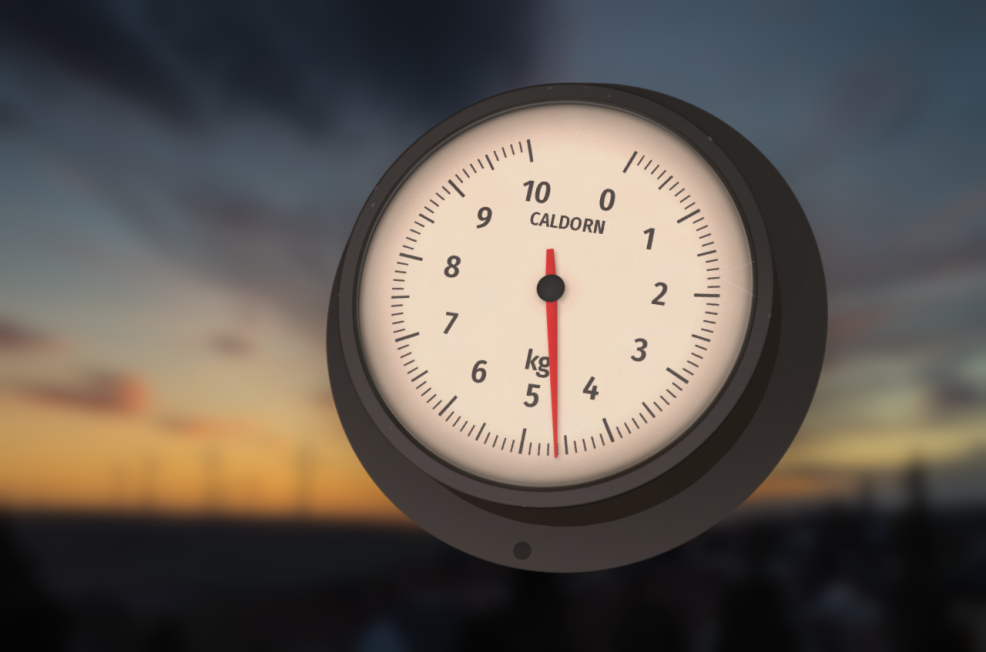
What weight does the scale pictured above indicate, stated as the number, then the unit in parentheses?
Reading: 4.6 (kg)
